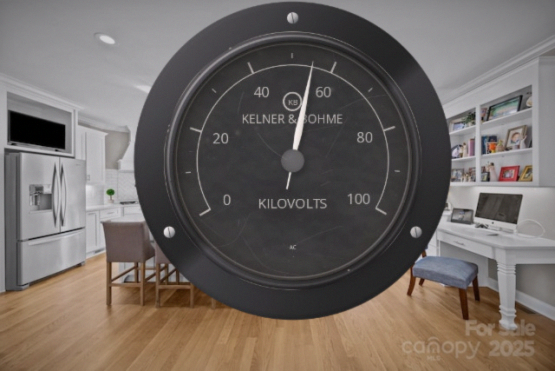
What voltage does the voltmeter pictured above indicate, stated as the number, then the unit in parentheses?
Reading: 55 (kV)
